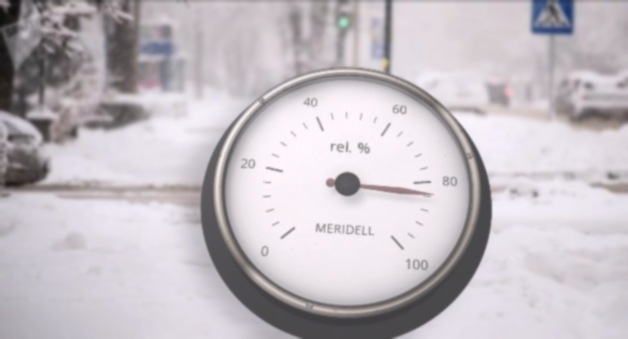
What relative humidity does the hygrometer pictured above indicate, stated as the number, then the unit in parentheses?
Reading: 84 (%)
